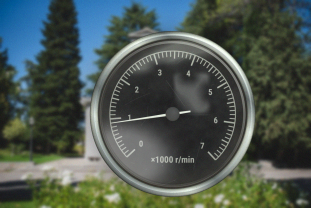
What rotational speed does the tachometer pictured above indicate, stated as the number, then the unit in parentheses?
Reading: 900 (rpm)
